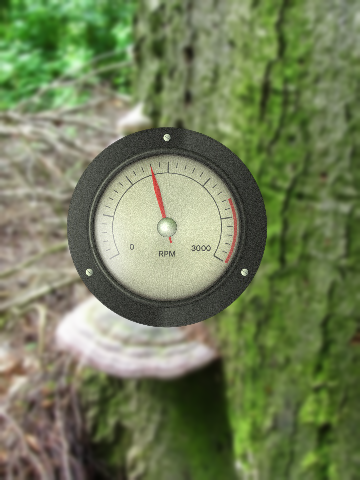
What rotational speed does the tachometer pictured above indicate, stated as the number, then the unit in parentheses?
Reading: 1300 (rpm)
